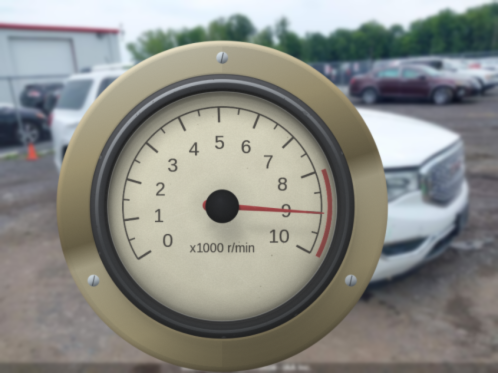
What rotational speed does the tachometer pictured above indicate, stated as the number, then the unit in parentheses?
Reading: 9000 (rpm)
